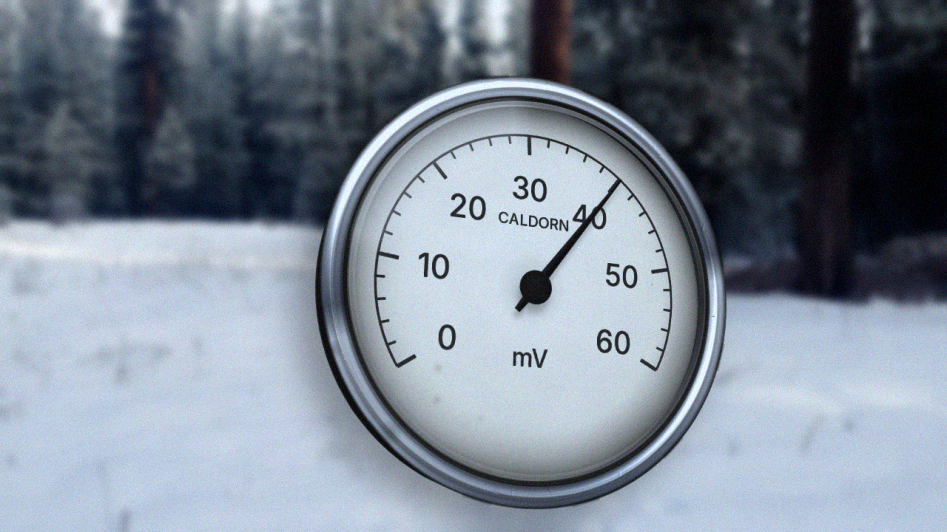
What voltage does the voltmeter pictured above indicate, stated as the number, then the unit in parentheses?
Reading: 40 (mV)
